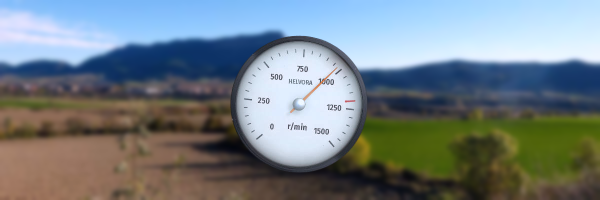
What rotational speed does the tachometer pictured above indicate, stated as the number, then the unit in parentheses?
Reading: 975 (rpm)
